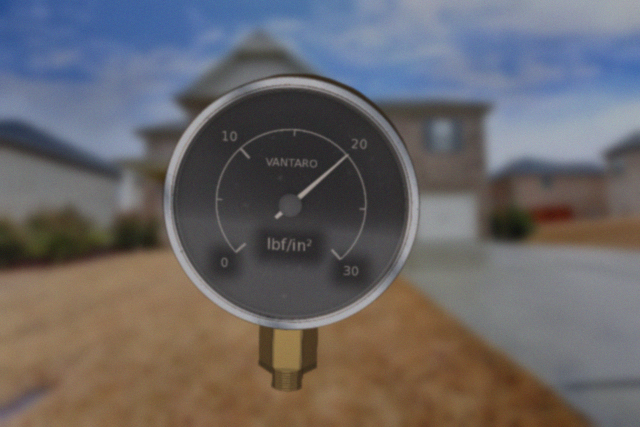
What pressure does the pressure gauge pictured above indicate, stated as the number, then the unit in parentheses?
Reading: 20 (psi)
